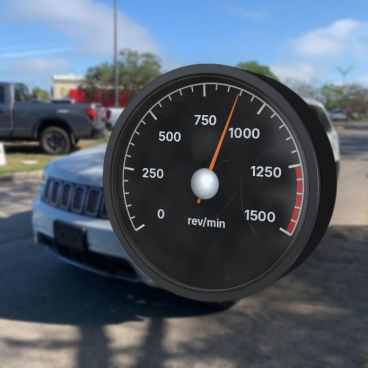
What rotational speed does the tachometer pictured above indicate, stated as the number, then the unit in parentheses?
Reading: 900 (rpm)
